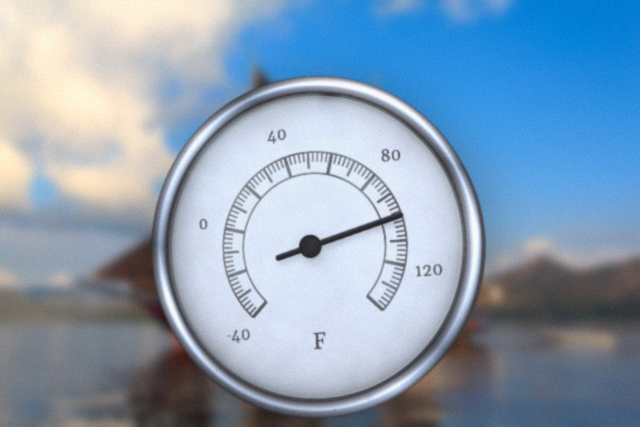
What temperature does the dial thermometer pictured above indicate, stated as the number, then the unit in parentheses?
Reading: 100 (°F)
